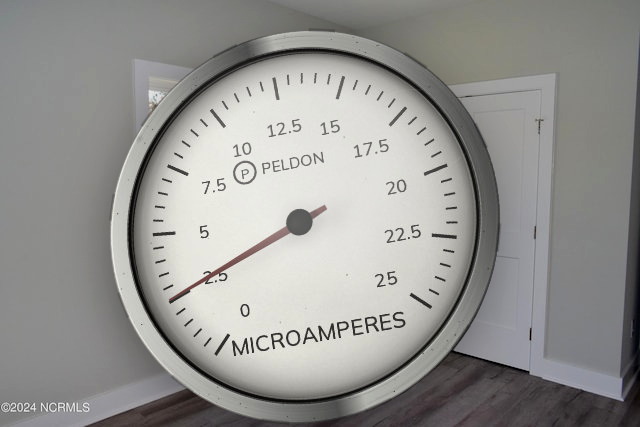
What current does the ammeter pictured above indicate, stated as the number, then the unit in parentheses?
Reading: 2.5 (µA)
